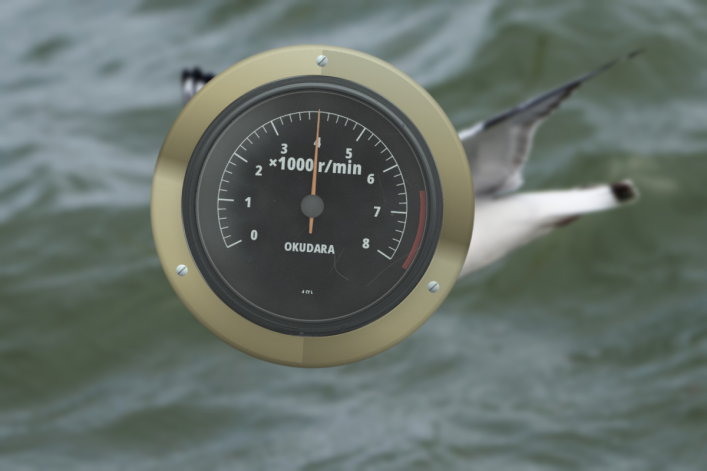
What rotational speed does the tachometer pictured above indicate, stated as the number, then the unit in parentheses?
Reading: 4000 (rpm)
